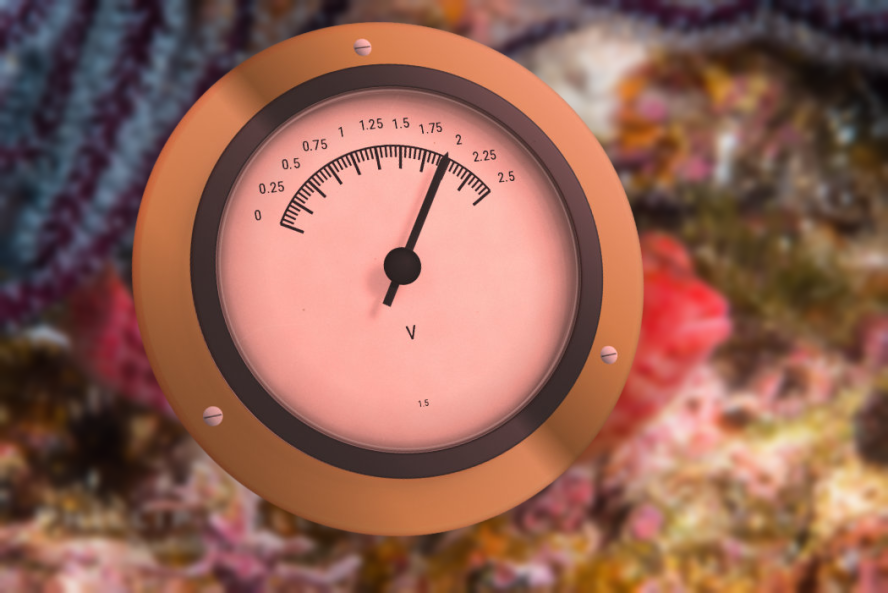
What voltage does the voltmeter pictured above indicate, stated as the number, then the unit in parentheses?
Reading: 1.95 (V)
